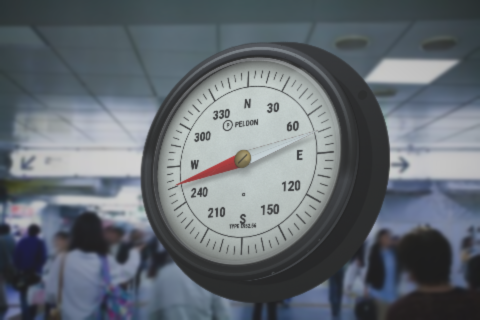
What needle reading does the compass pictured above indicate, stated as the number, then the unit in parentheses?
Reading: 255 (°)
